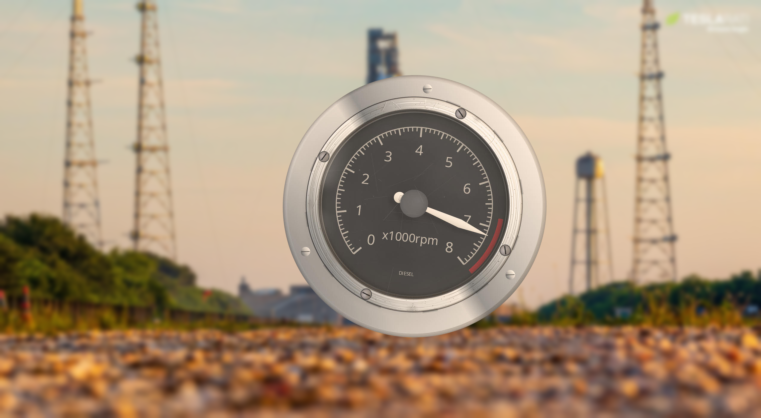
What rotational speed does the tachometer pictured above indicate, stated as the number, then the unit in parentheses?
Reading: 7200 (rpm)
